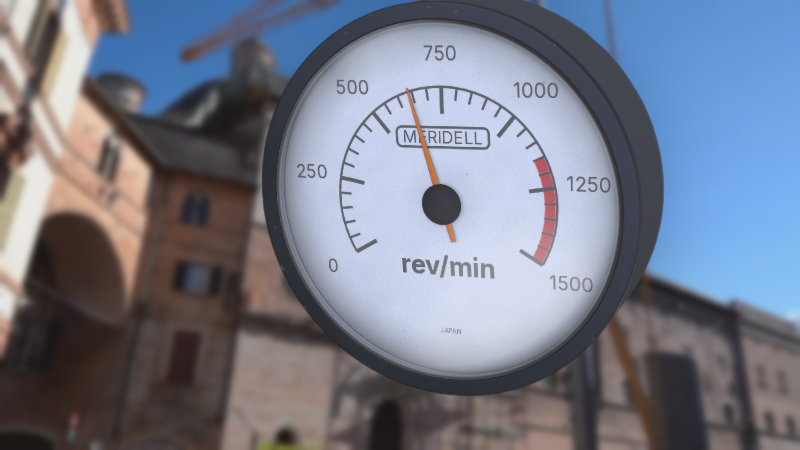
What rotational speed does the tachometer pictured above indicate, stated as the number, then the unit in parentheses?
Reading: 650 (rpm)
